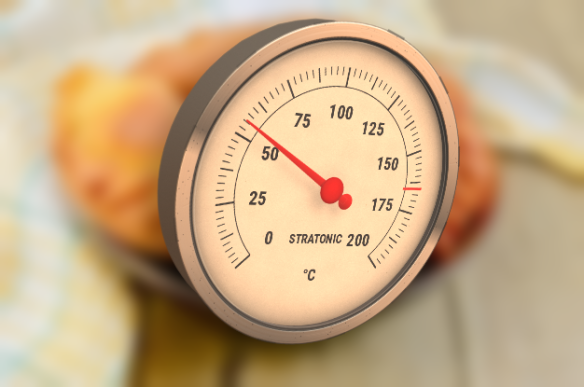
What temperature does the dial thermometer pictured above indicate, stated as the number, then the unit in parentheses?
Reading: 55 (°C)
